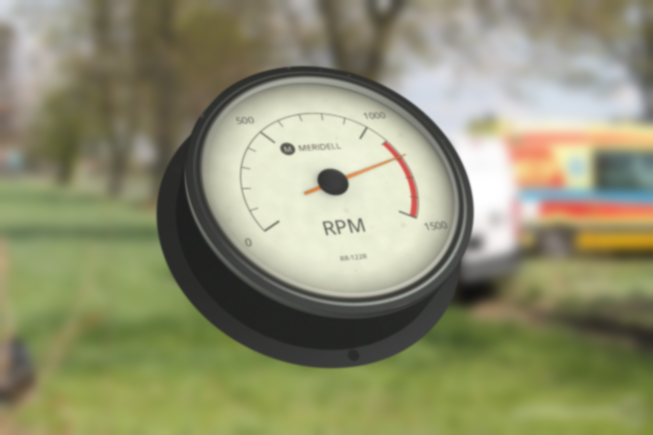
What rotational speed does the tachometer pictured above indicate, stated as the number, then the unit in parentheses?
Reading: 1200 (rpm)
